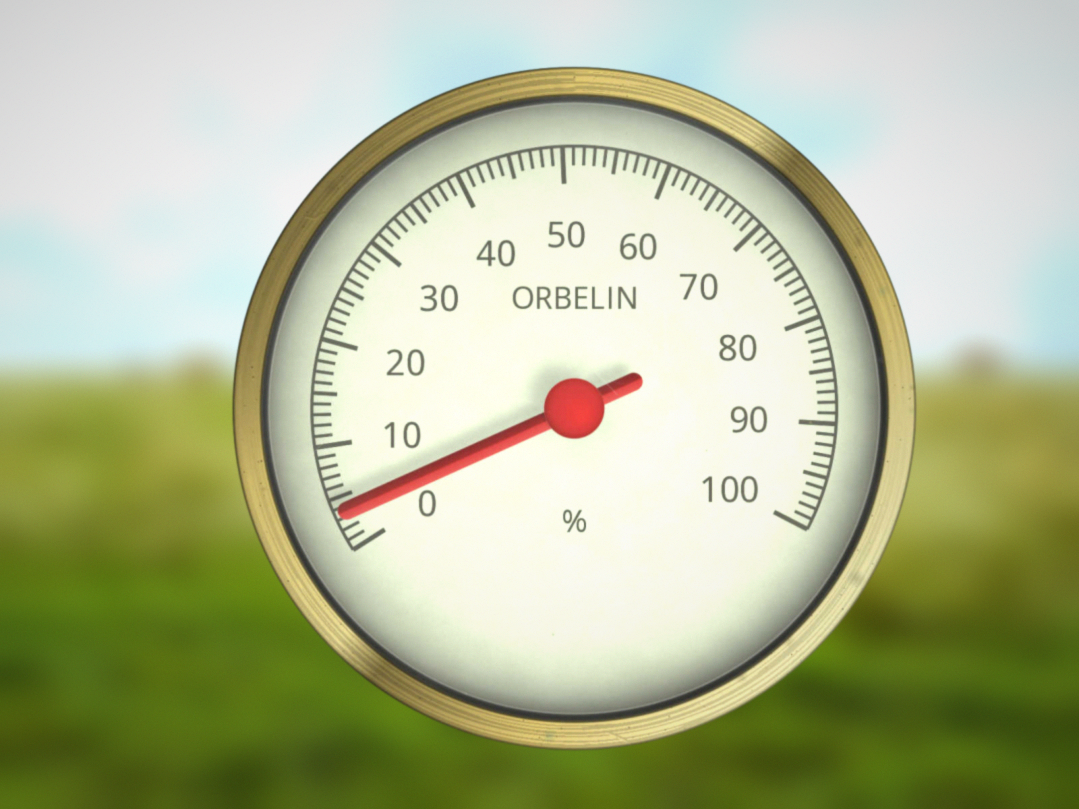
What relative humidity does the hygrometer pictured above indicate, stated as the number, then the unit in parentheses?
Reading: 3.5 (%)
